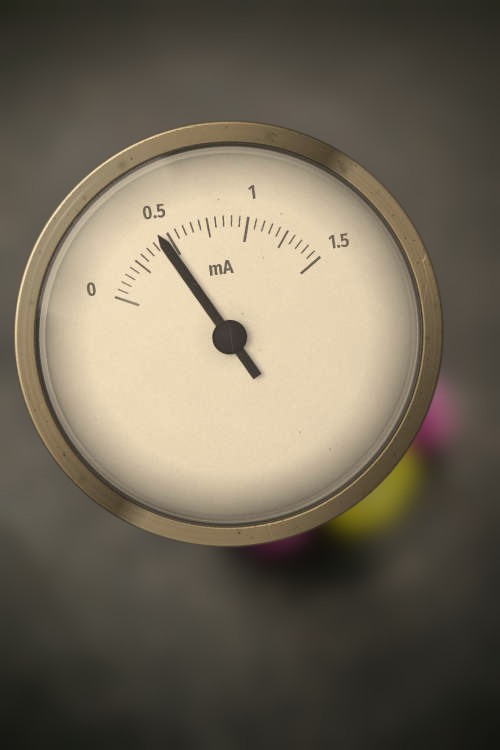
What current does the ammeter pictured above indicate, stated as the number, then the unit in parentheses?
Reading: 0.45 (mA)
